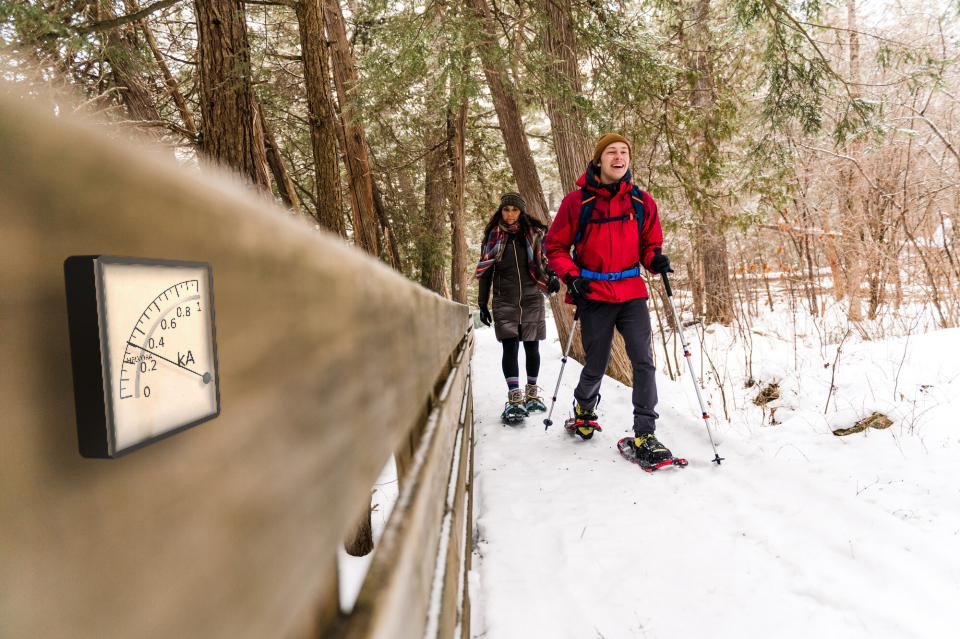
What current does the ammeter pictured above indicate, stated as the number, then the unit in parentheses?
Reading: 0.3 (kA)
